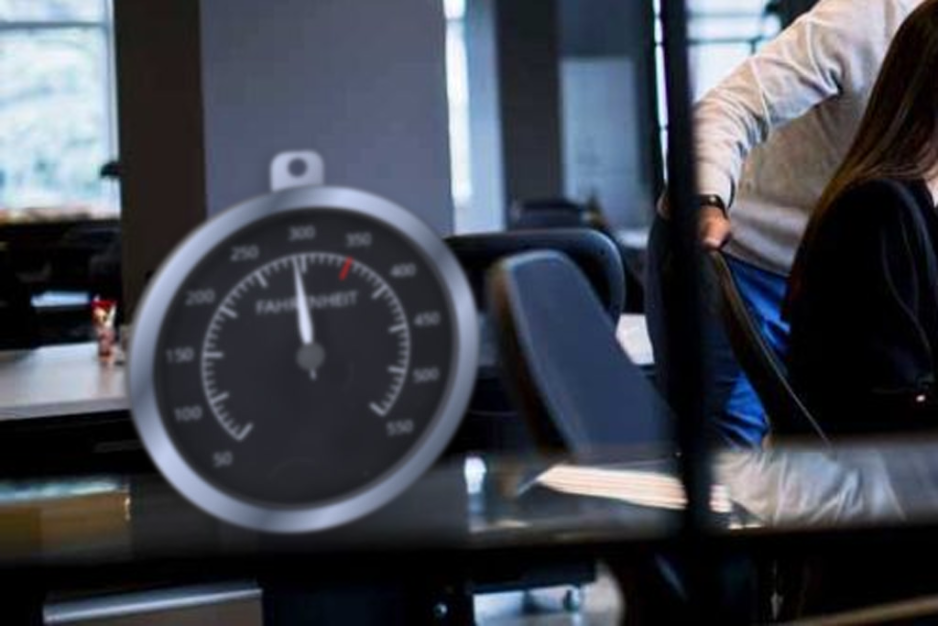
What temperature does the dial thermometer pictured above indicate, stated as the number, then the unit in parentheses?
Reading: 290 (°F)
